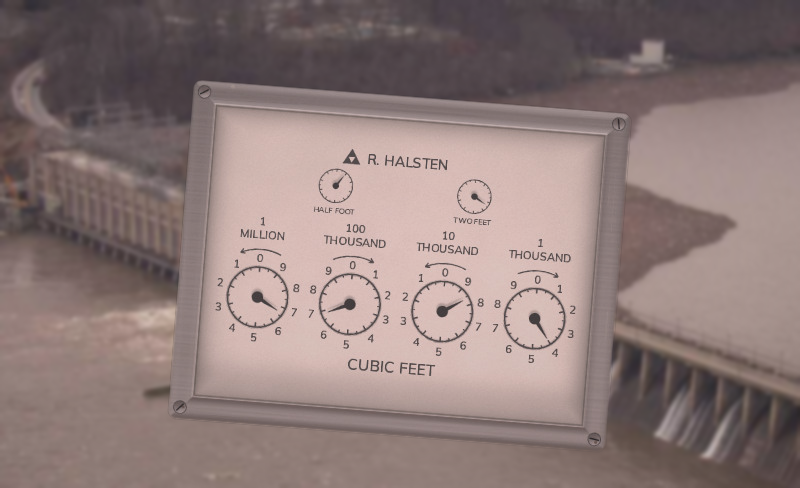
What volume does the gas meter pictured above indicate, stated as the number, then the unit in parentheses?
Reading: 668400 (ft³)
